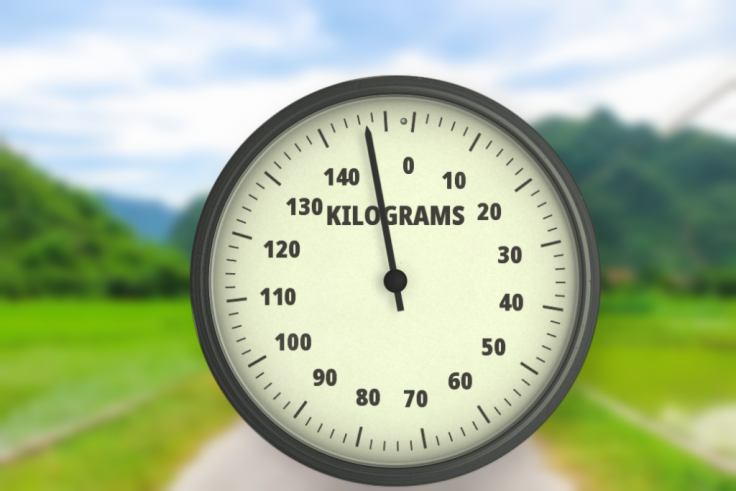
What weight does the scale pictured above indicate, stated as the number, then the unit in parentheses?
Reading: 147 (kg)
